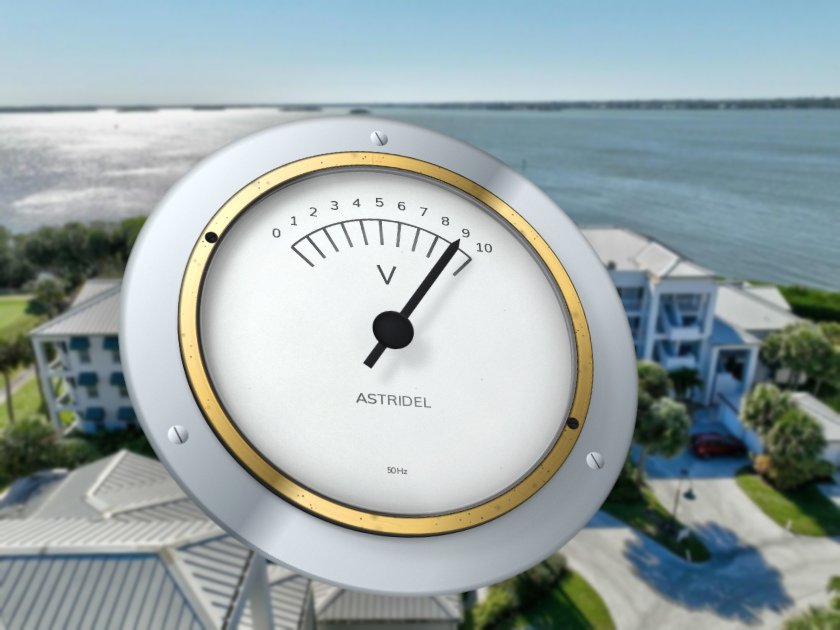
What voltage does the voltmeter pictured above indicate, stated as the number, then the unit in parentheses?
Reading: 9 (V)
